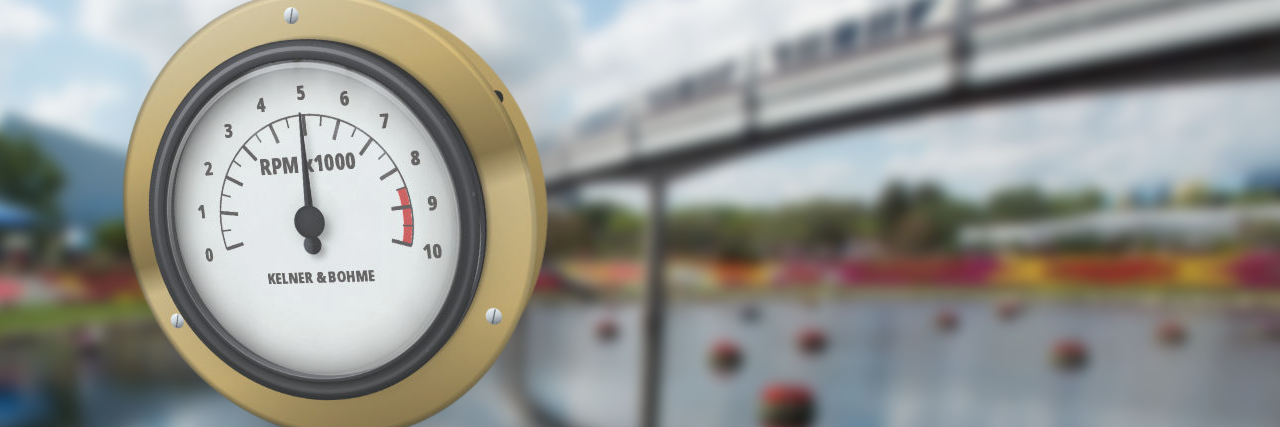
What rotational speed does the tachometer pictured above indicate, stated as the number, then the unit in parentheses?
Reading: 5000 (rpm)
